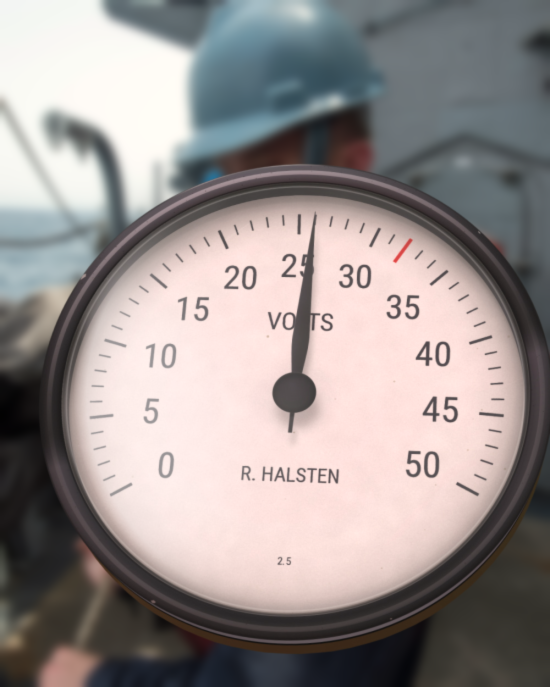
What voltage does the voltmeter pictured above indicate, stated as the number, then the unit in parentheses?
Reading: 26 (V)
